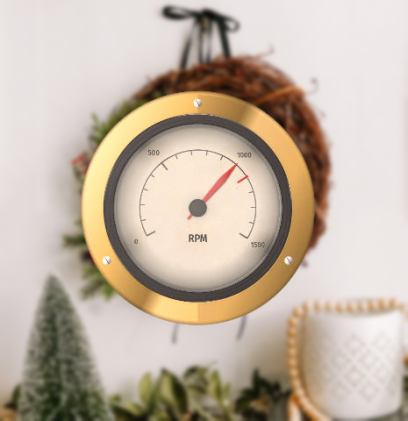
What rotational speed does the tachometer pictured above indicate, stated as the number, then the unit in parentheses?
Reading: 1000 (rpm)
